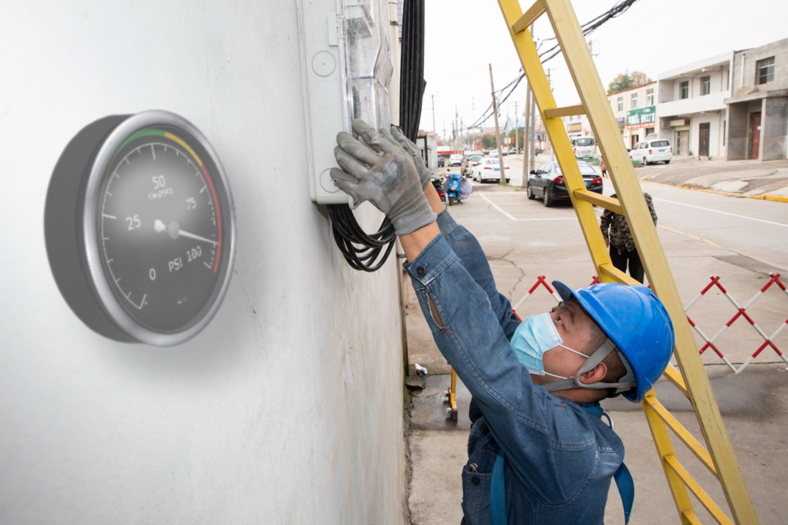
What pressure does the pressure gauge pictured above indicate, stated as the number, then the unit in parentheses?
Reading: 92.5 (psi)
